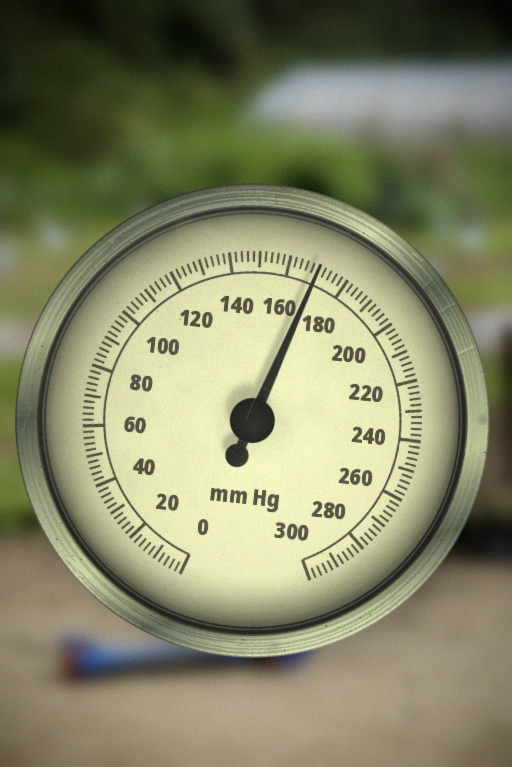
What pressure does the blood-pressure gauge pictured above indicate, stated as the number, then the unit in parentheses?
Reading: 170 (mmHg)
